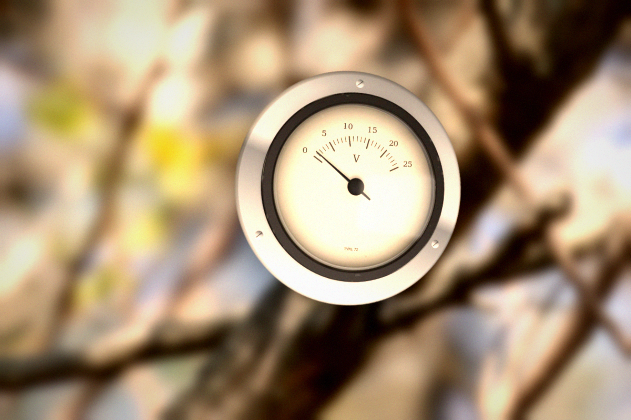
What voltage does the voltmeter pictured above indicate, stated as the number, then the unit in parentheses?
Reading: 1 (V)
